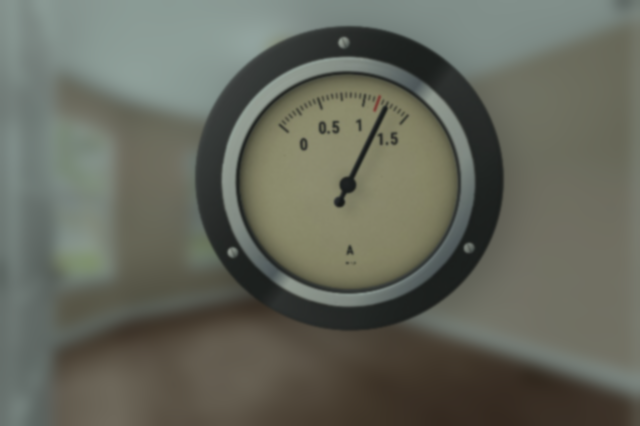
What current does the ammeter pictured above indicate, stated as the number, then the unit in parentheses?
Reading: 1.25 (A)
